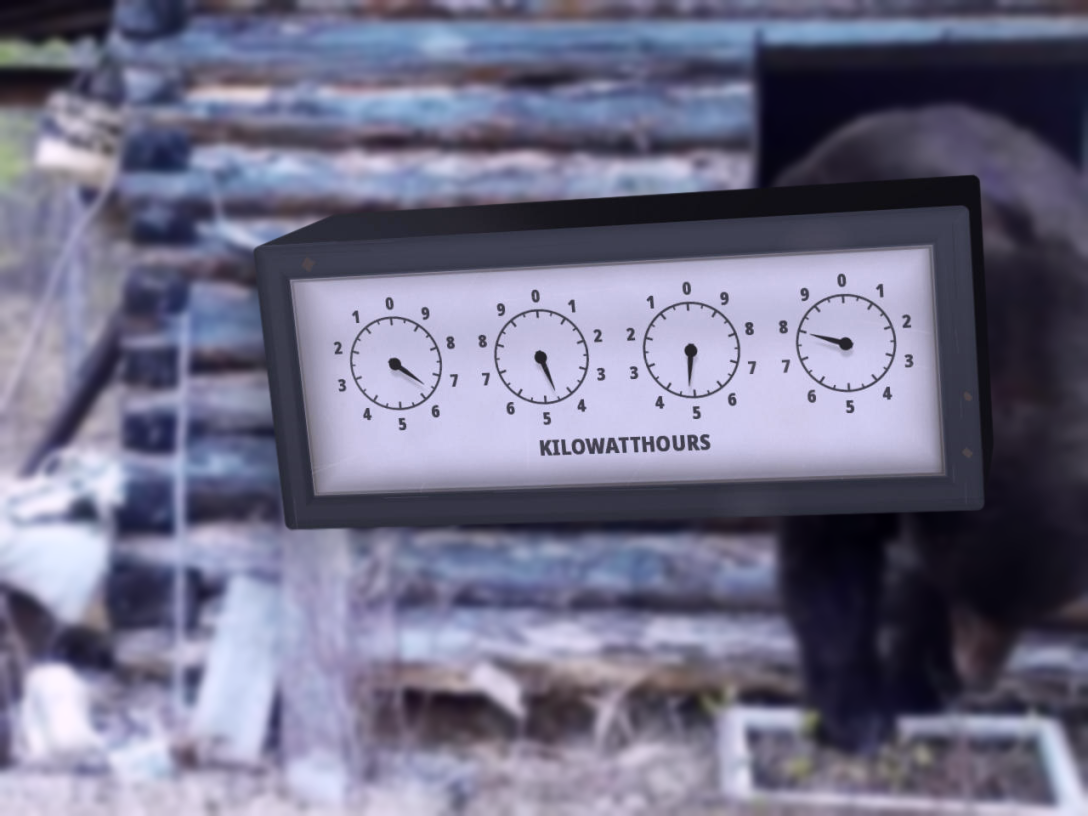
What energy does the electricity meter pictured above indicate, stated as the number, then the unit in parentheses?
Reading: 6448 (kWh)
